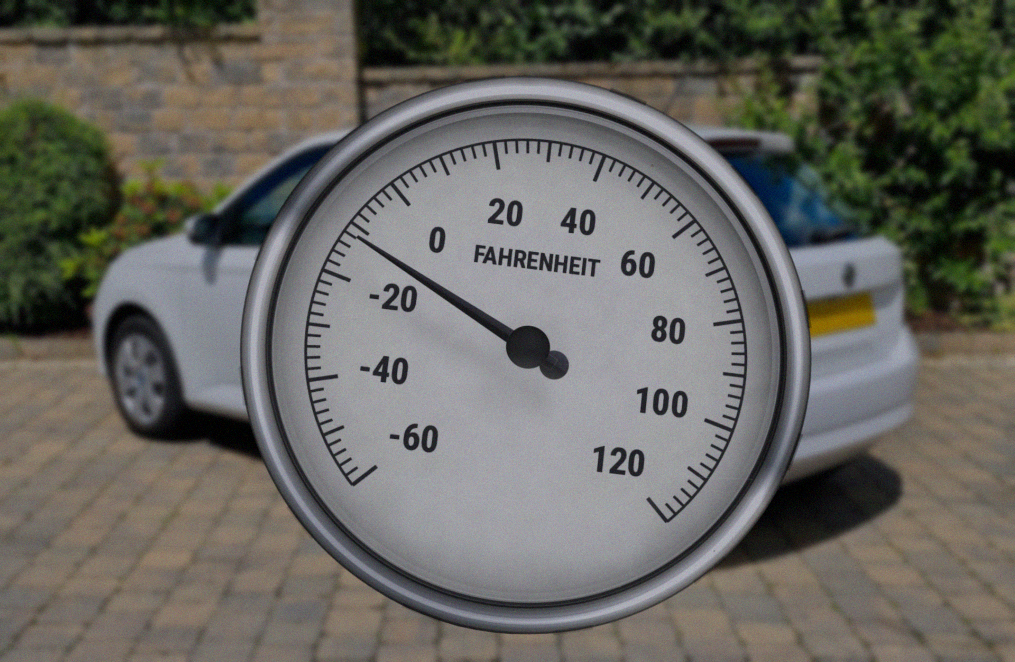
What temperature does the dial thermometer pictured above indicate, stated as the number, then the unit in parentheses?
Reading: -12 (°F)
